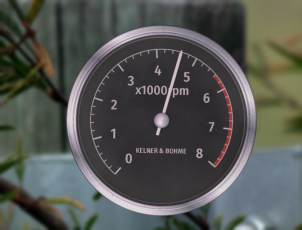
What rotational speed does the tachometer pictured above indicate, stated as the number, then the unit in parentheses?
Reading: 4600 (rpm)
